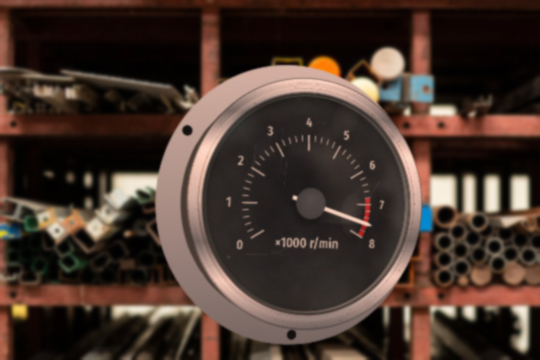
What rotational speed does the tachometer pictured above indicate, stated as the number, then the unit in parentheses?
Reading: 7600 (rpm)
